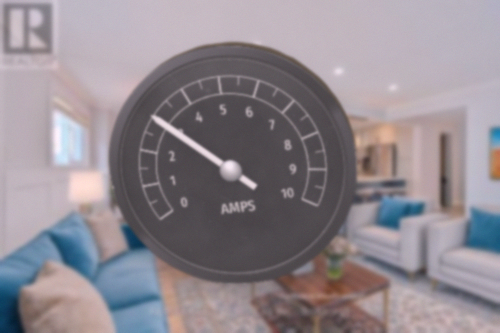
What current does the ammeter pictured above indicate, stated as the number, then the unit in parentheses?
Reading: 3 (A)
